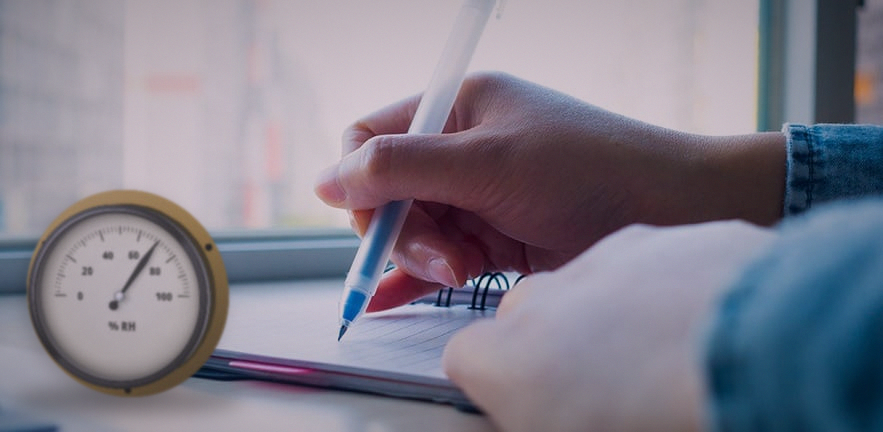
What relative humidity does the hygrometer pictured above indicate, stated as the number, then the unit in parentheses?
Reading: 70 (%)
